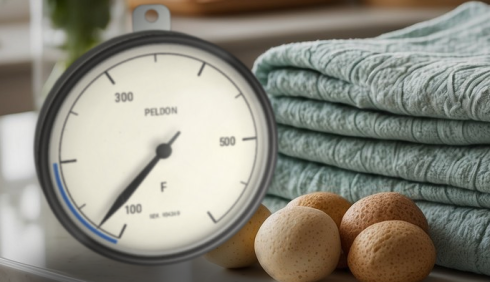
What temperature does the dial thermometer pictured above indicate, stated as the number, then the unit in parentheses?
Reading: 125 (°F)
